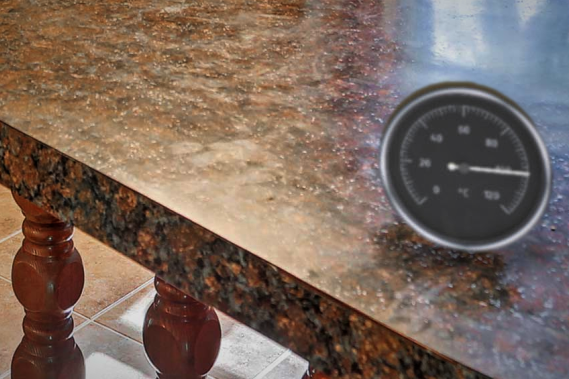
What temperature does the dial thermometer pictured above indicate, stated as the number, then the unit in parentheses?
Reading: 100 (°C)
